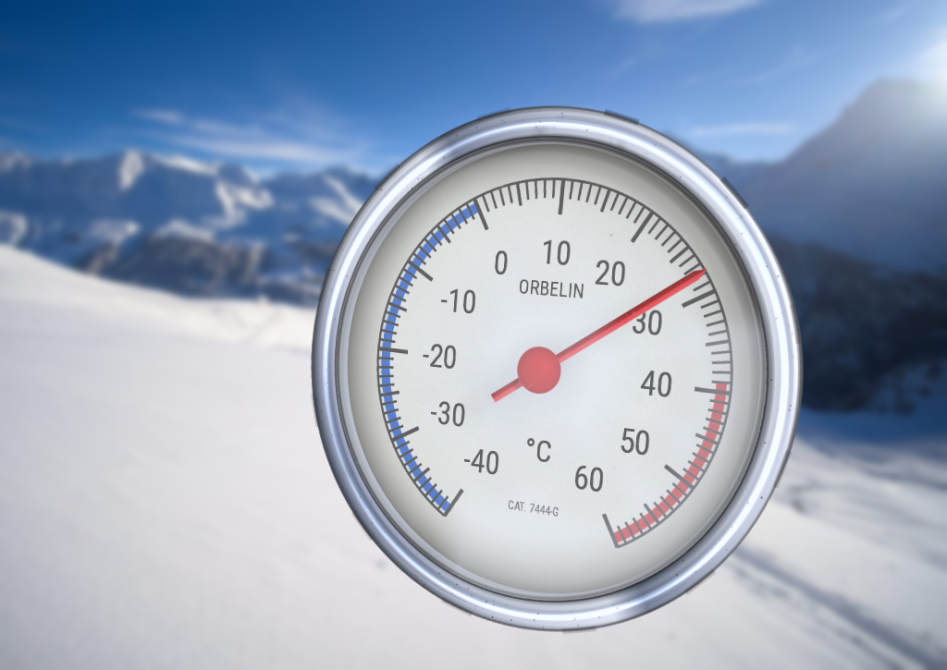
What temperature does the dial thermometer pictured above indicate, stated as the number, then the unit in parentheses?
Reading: 28 (°C)
